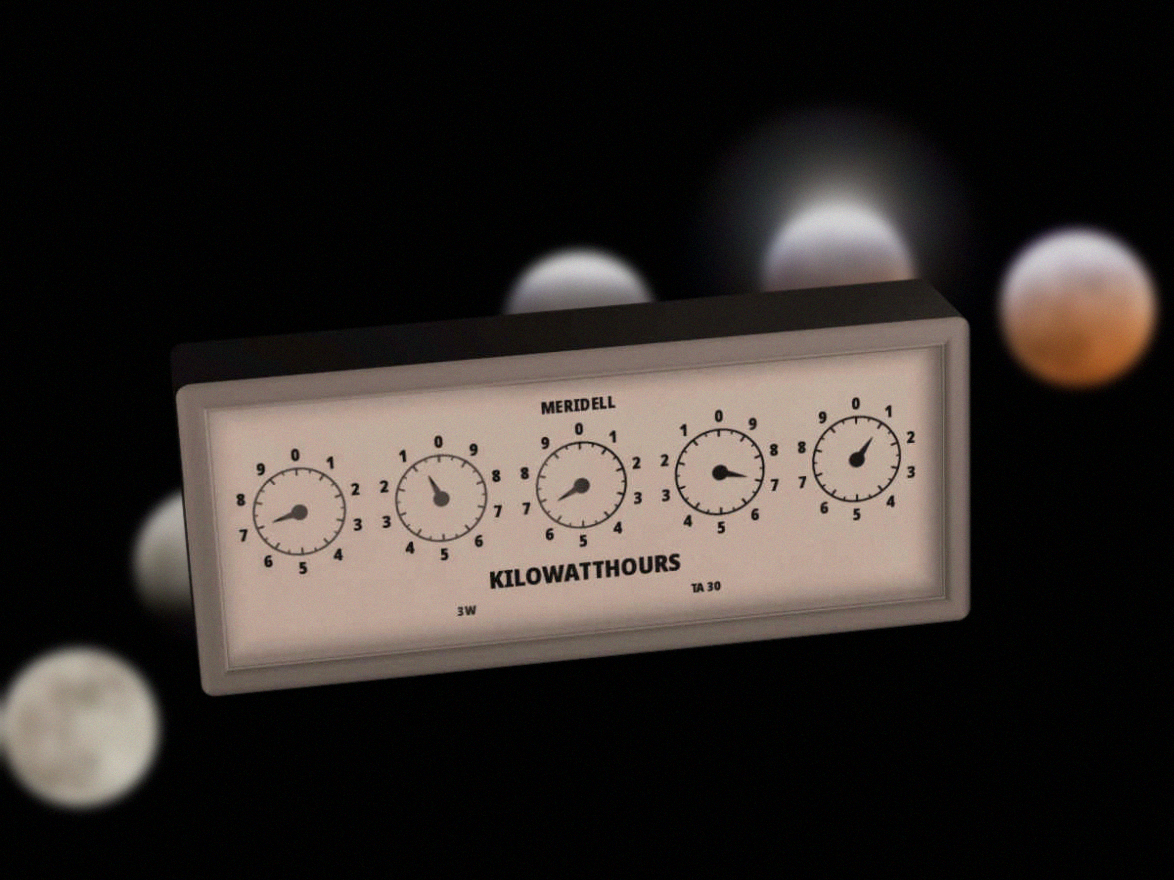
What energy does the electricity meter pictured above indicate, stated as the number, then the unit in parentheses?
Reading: 70671 (kWh)
